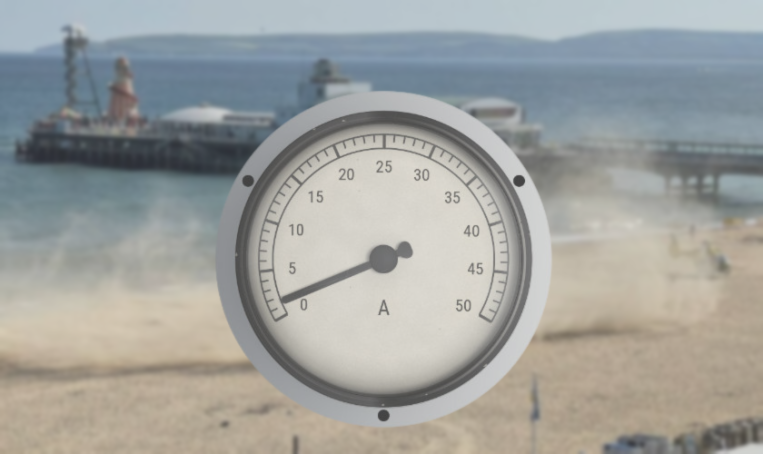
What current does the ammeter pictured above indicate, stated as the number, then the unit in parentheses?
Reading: 1.5 (A)
